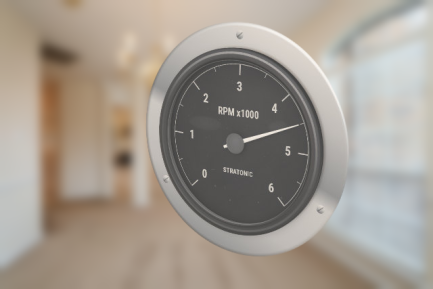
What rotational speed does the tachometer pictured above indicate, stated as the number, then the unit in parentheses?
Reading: 4500 (rpm)
